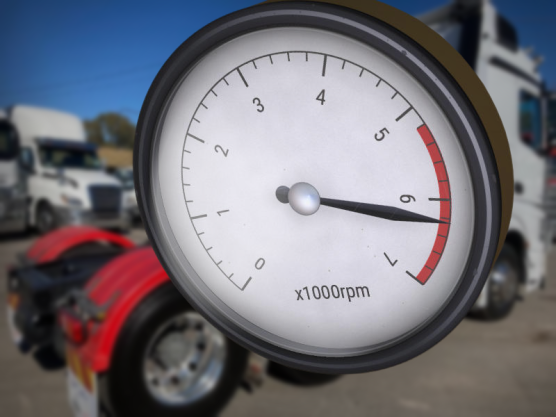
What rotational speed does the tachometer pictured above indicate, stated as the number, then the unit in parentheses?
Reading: 6200 (rpm)
